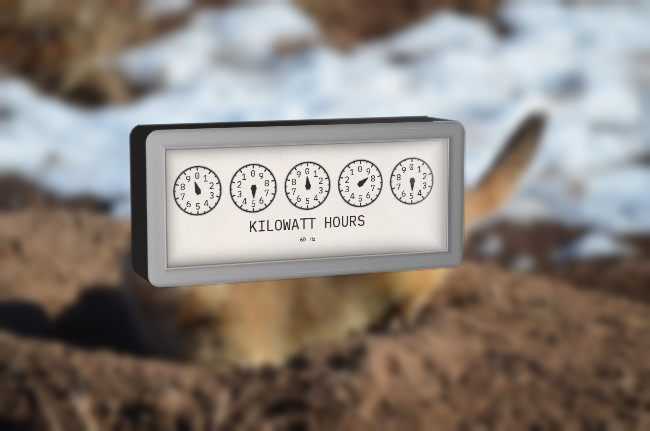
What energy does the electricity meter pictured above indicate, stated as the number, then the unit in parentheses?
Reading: 94985 (kWh)
